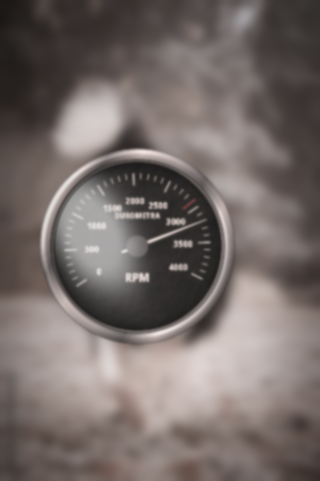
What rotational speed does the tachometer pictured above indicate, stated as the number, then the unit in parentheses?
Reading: 3200 (rpm)
